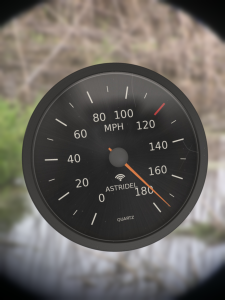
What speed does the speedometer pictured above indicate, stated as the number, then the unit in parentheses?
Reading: 175 (mph)
